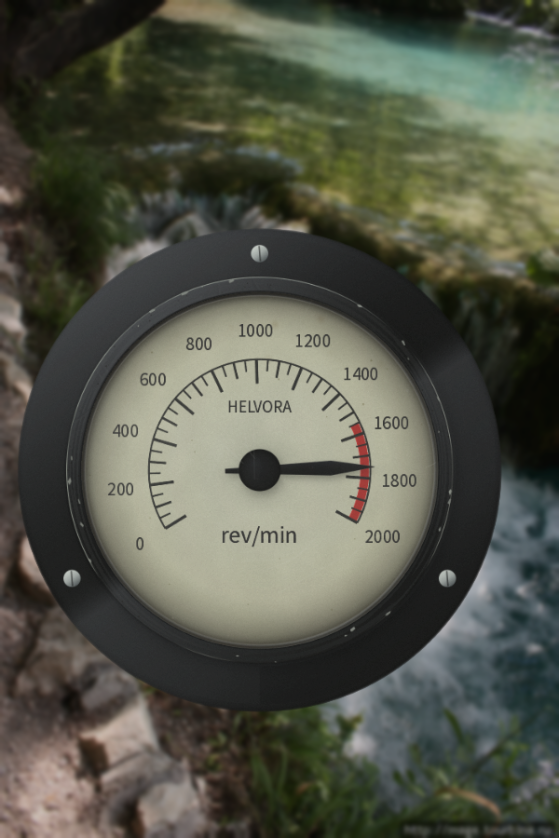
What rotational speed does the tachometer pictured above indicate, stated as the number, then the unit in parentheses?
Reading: 1750 (rpm)
